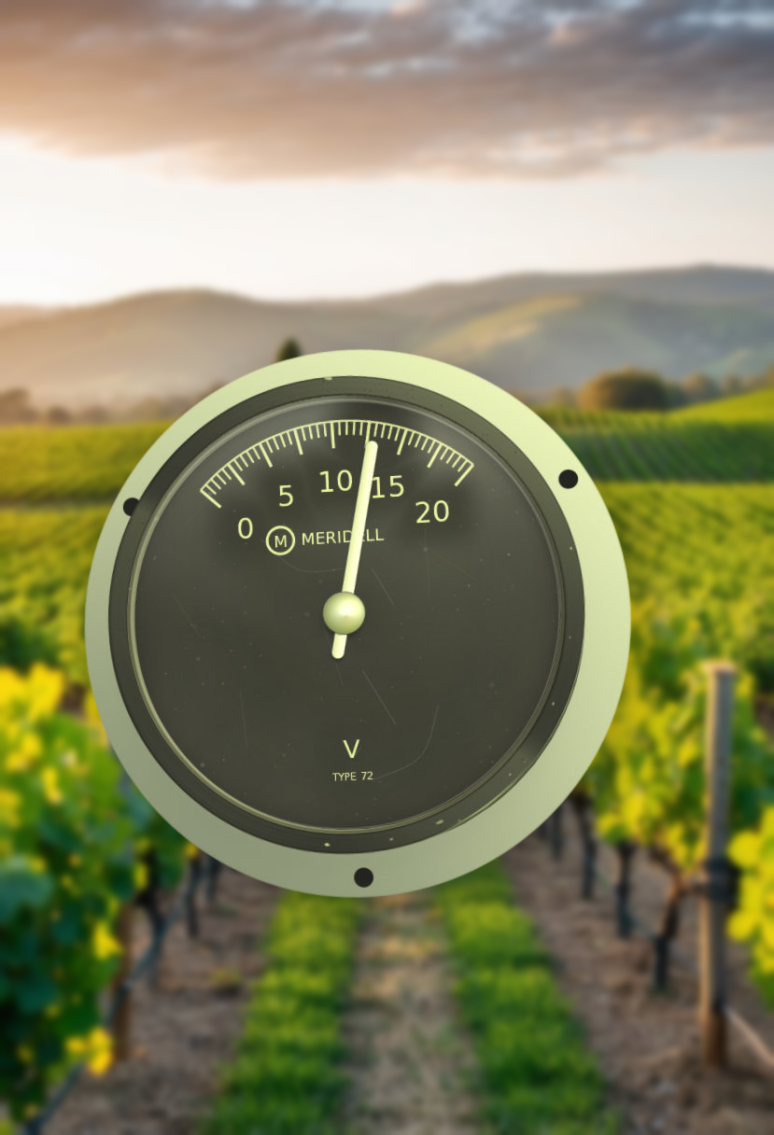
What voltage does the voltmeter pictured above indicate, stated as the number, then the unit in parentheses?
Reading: 13 (V)
